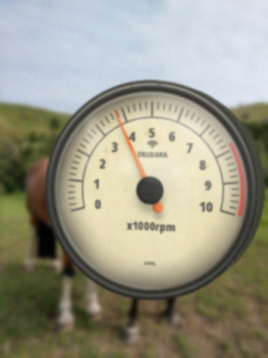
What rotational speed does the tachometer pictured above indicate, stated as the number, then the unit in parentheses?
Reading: 3800 (rpm)
